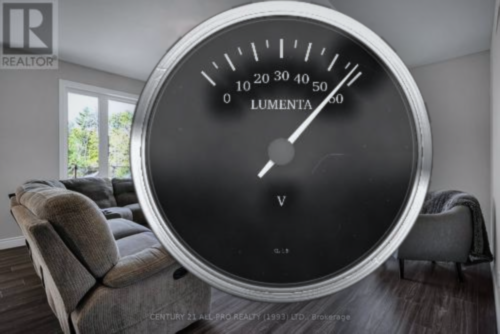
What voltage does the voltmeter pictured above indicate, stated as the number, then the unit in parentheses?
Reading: 57.5 (V)
